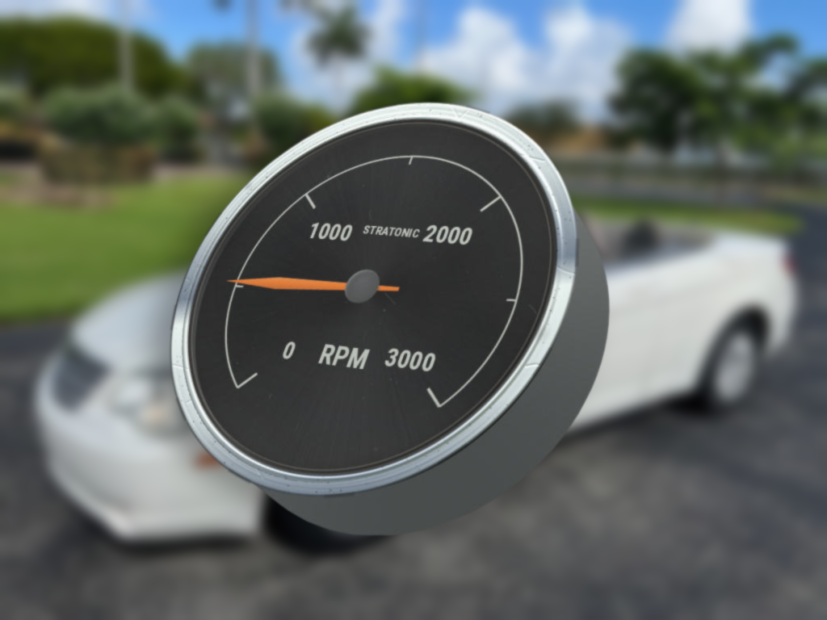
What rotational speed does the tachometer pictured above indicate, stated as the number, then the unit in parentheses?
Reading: 500 (rpm)
